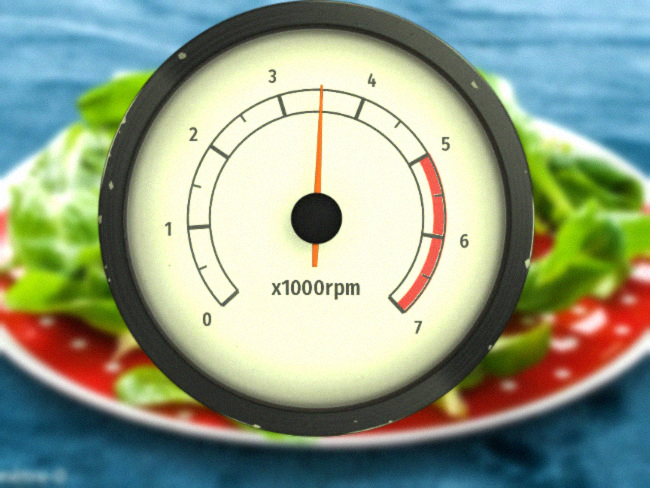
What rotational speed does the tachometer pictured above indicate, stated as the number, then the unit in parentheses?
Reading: 3500 (rpm)
